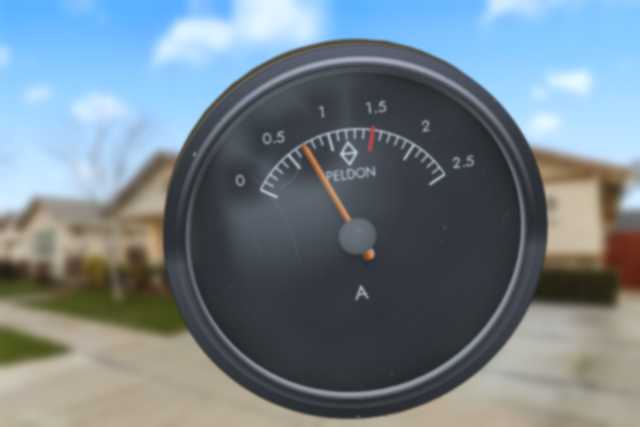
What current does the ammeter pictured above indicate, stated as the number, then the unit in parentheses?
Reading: 0.7 (A)
